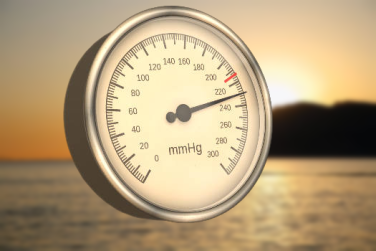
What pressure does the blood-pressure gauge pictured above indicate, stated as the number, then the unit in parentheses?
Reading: 230 (mmHg)
